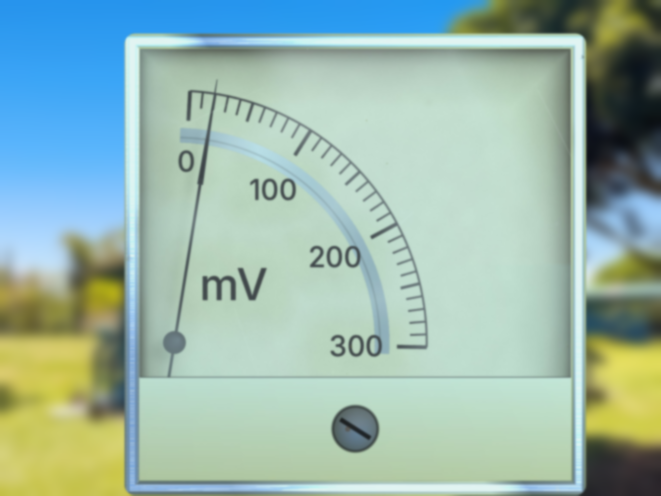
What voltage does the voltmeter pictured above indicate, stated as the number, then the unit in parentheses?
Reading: 20 (mV)
